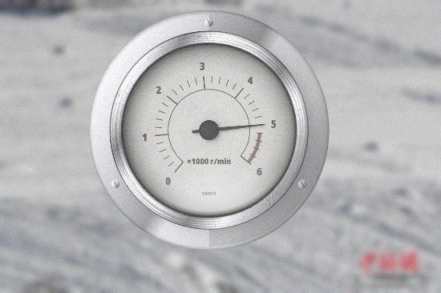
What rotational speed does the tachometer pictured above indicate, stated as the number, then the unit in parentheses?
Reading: 5000 (rpm)
